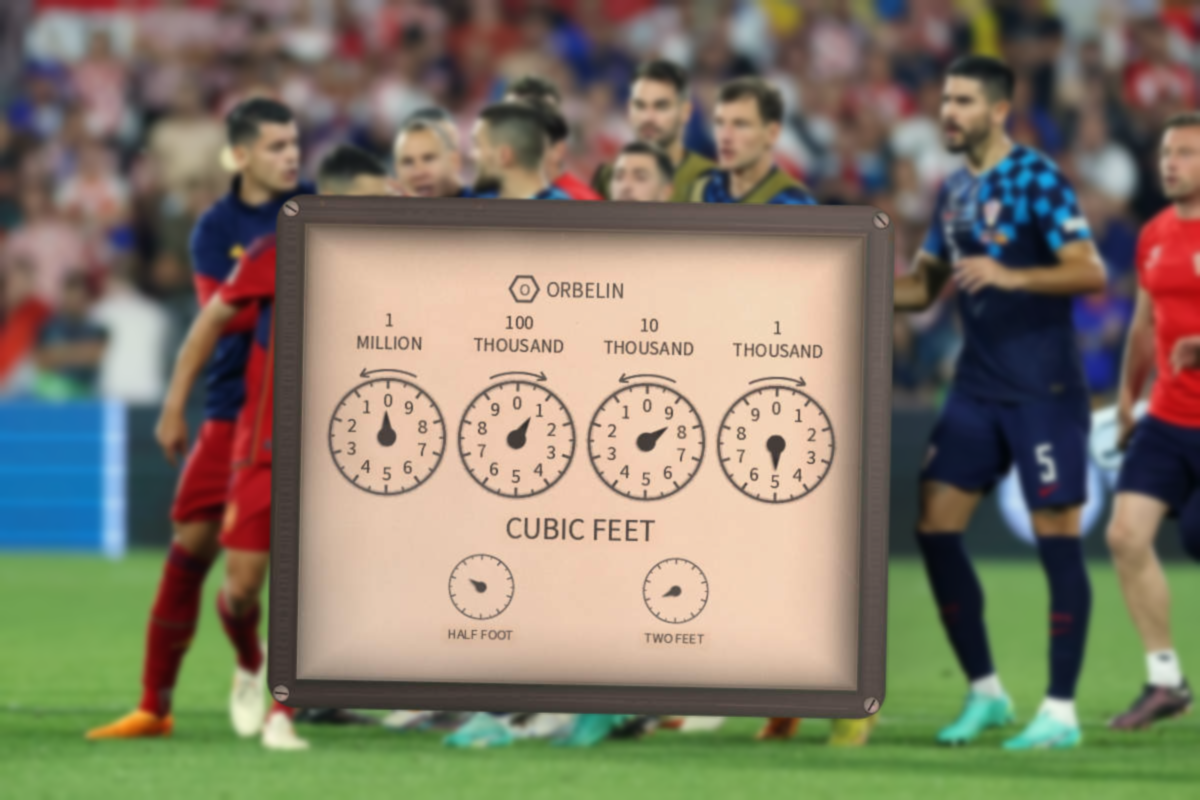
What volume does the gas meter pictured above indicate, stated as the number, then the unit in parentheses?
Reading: 8500 (ft³)
